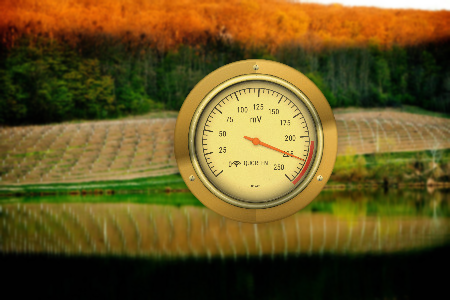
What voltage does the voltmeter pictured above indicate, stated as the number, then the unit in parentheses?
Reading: 225 (mV)
